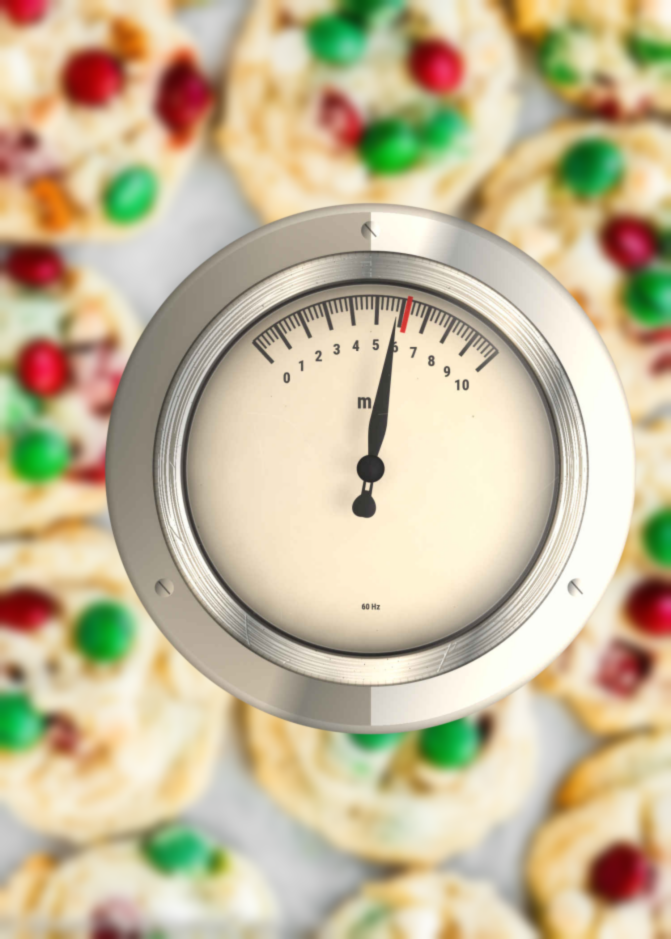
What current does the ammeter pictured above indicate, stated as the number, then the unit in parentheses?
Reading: 5.8 (mA)
